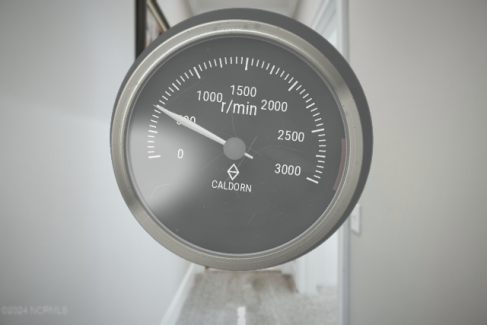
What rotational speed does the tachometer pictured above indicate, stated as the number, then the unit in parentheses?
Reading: 500 (rpm)
